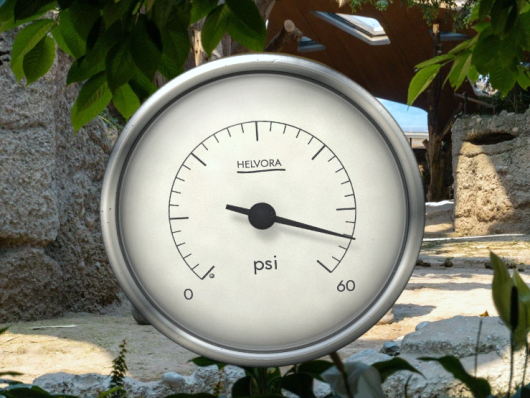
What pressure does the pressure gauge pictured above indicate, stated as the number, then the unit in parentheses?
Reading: 54 (psi)
